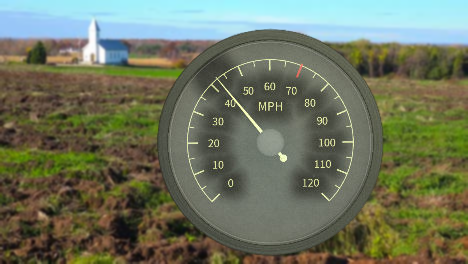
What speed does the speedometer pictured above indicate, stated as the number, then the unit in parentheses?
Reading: 42.5 (mph)
